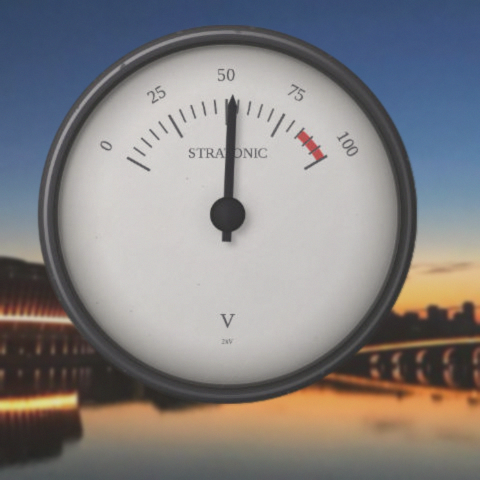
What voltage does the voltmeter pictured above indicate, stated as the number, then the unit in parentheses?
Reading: 52.5 (V)
